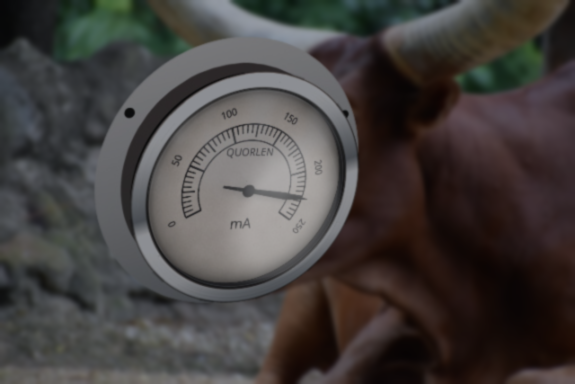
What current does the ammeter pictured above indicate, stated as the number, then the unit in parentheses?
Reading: 225 (mA)
